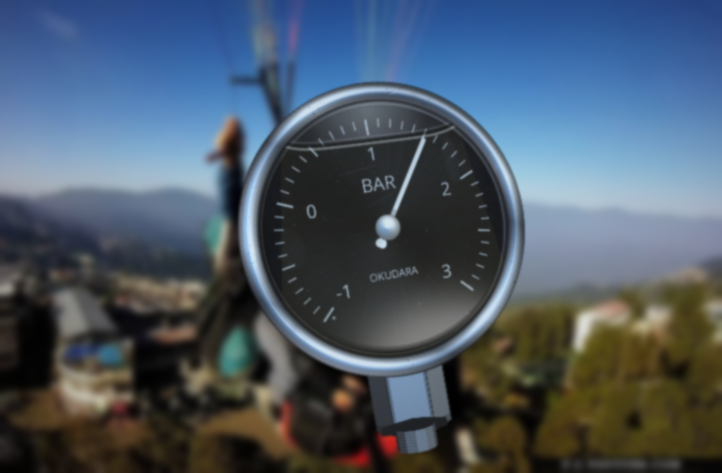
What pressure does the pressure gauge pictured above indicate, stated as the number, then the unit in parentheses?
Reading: 1.5 (bar)
